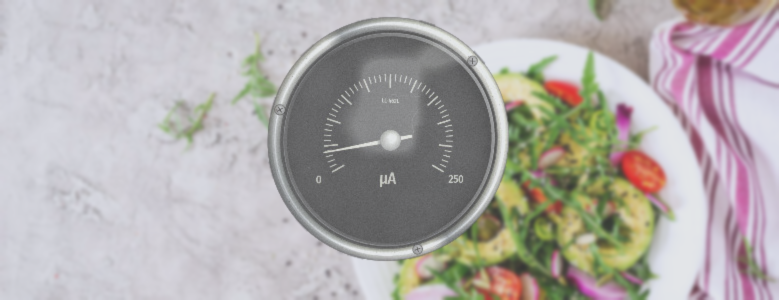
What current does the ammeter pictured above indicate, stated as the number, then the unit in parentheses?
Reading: 20 (µA)
